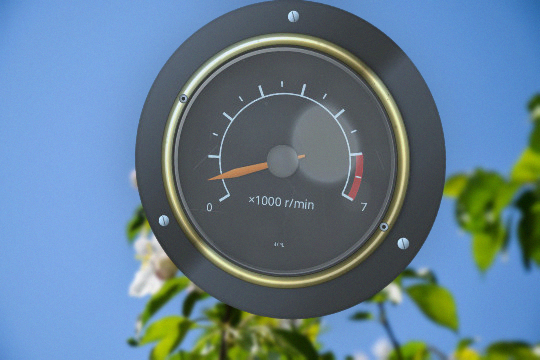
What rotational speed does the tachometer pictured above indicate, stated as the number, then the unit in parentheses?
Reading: 500 (rpm)
